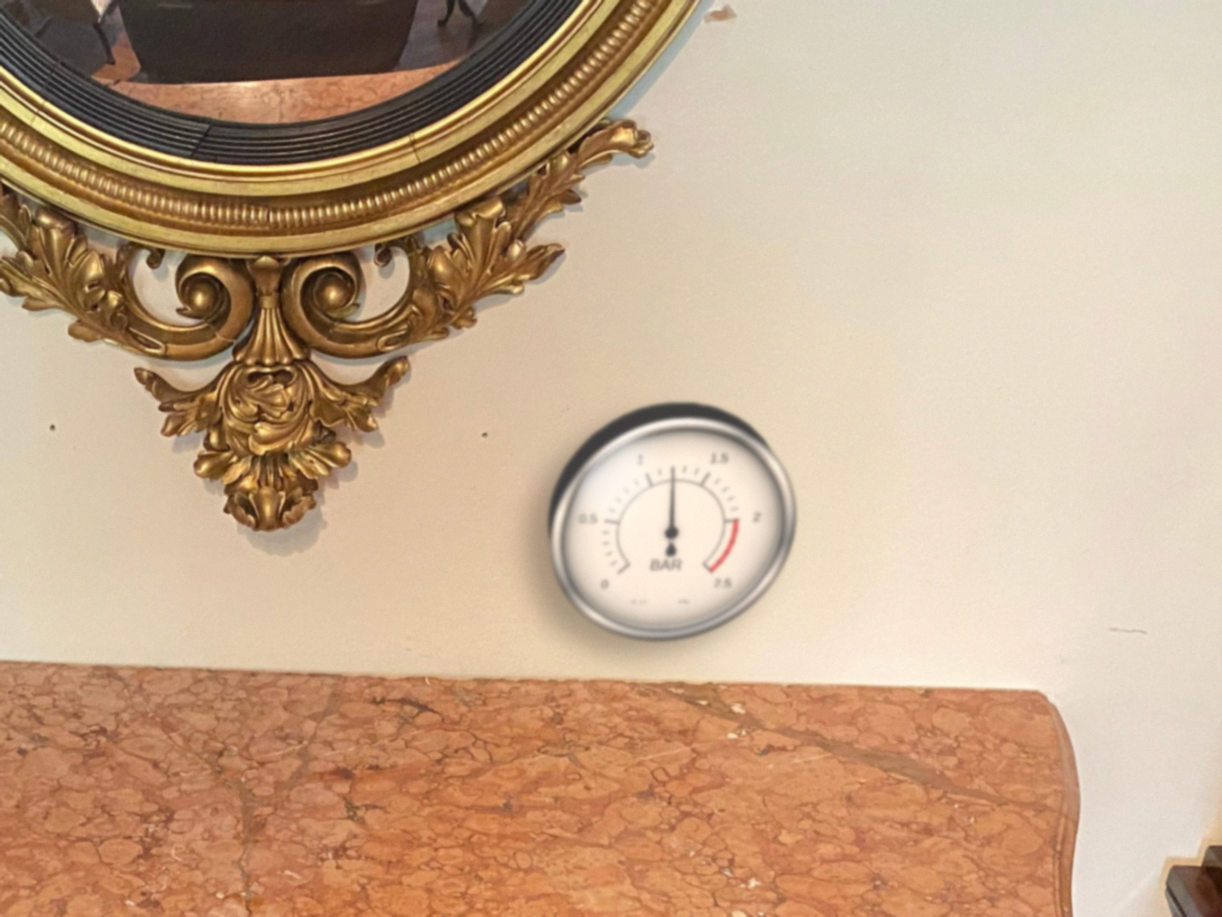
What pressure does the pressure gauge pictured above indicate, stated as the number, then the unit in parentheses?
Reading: 1.2 (bar)
